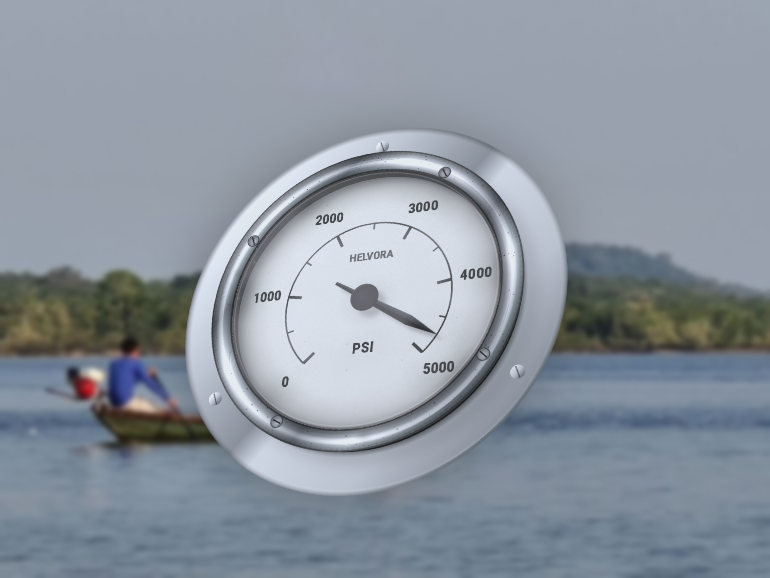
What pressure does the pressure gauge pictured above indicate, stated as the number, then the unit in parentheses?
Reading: 4750 (psi)
